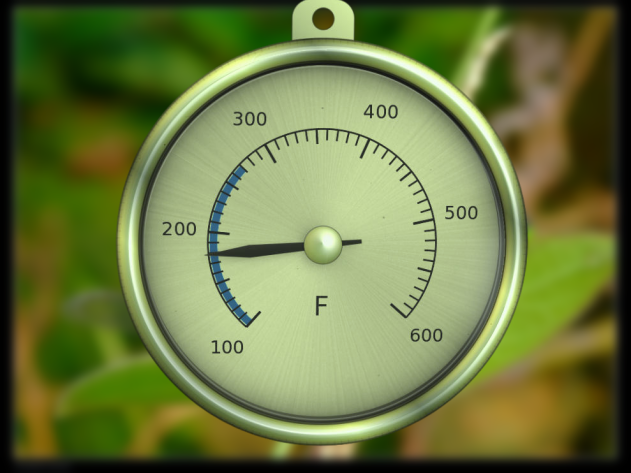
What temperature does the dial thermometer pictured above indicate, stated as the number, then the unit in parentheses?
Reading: 180 (°F)
